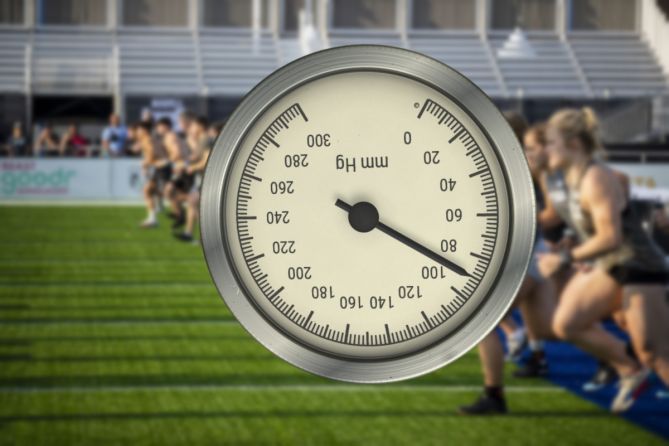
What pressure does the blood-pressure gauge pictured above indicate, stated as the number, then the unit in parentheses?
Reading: 90 (mmHg)
